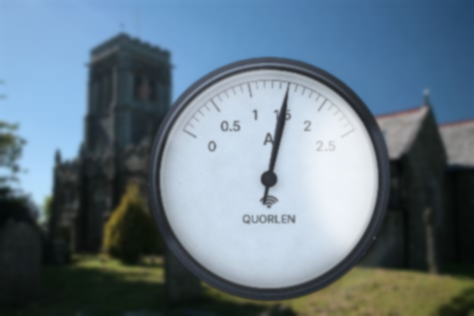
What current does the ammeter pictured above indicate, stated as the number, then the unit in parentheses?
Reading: 1.5 (A)
